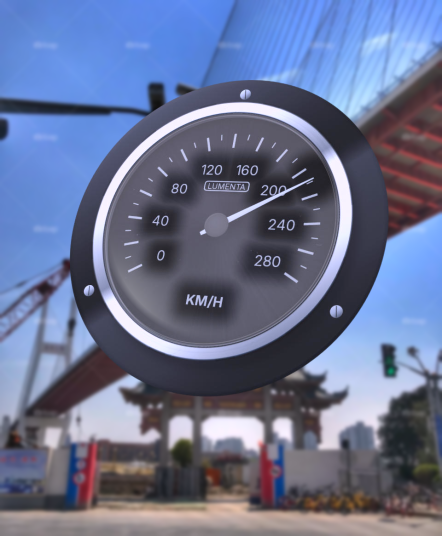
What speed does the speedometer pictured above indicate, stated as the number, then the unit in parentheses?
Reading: 210 (km/h)
